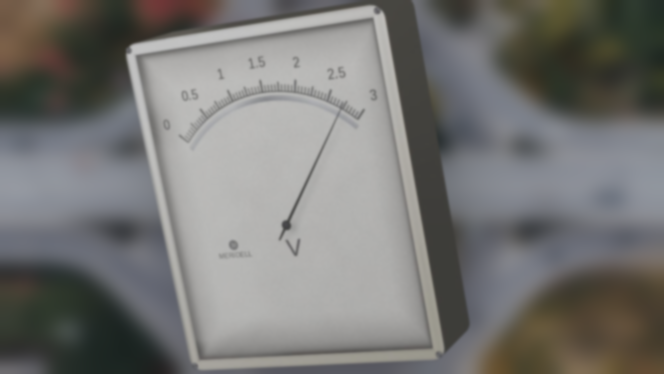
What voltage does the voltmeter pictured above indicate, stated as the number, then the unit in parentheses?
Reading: 2.75 (V)
